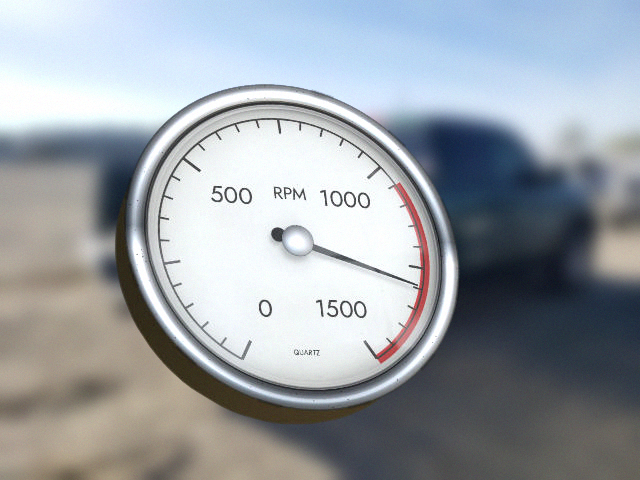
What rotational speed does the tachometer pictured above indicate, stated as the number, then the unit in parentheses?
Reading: 1300 (rpm)
